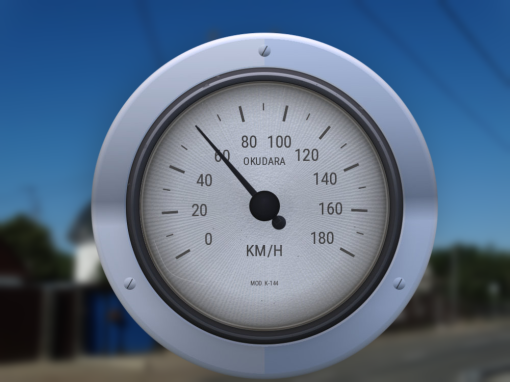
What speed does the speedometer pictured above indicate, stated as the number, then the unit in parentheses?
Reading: 60 (km/h)
